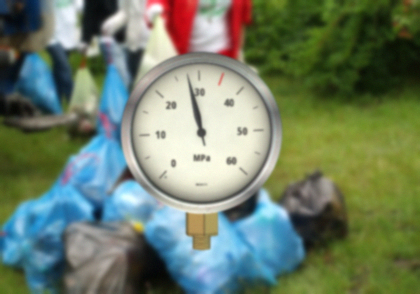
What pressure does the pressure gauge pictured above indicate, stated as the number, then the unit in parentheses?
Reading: 27.5 (MPa)
